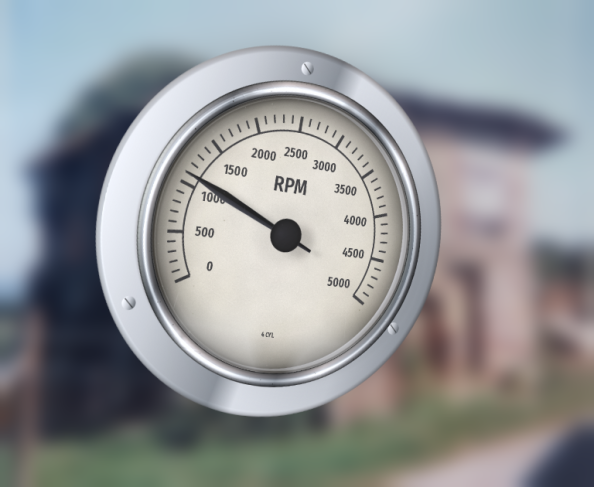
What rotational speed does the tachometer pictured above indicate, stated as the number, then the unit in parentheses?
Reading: 1100 (rpm)
